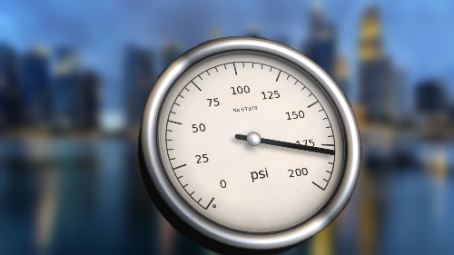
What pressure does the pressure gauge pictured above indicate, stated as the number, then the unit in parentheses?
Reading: 180 (psi)
